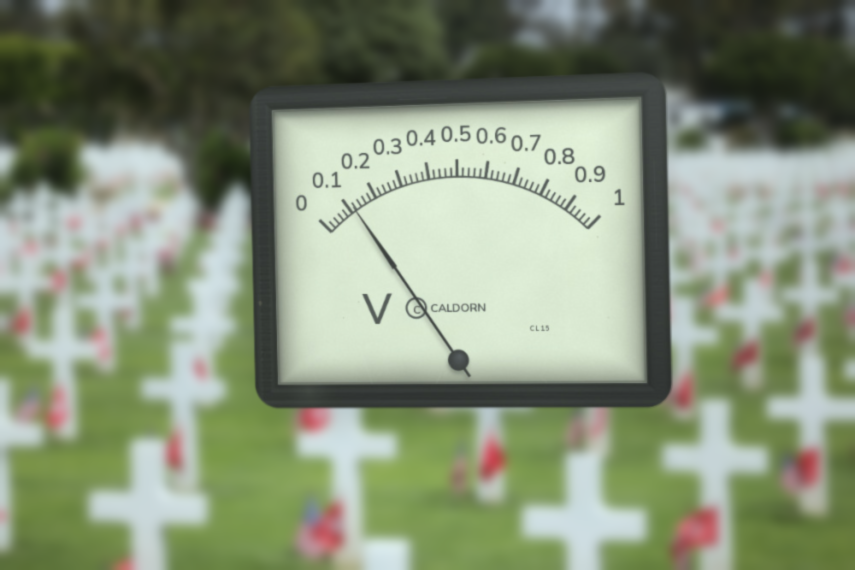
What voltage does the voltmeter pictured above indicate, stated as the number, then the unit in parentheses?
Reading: 0.12 (V)
